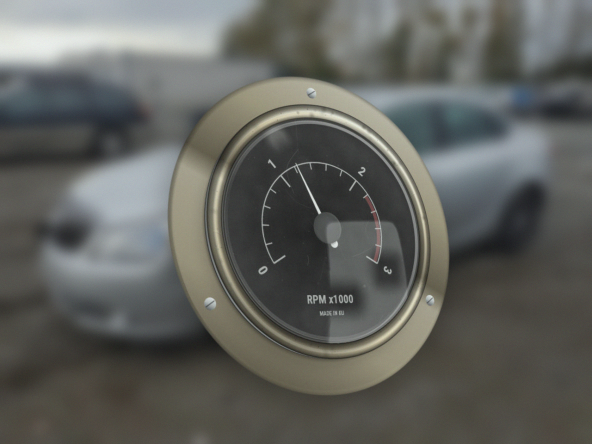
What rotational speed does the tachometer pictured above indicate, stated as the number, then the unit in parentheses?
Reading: 1200 (rpm)
